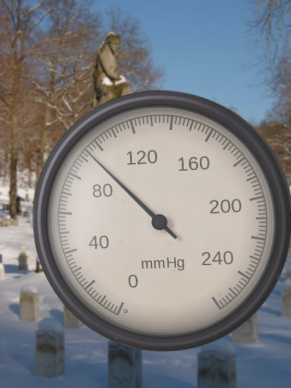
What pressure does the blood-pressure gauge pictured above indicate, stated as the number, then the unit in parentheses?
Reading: 94 (mmHg)
